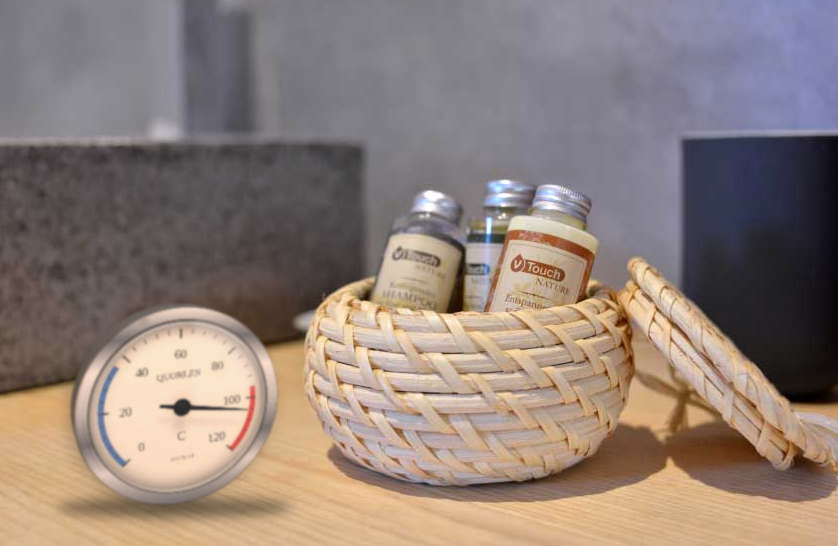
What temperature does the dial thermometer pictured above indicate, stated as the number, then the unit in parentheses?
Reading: 104 (°C)
